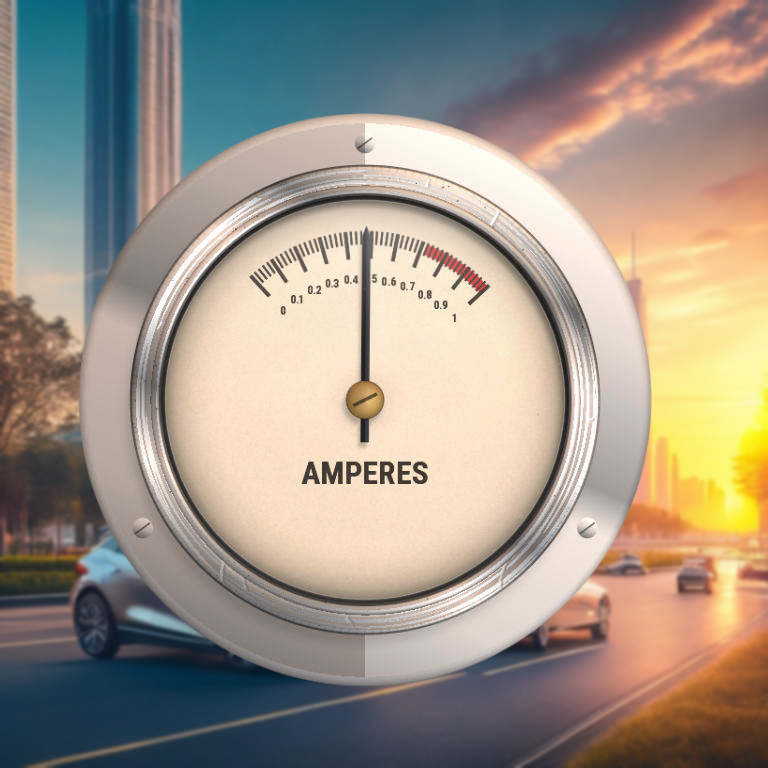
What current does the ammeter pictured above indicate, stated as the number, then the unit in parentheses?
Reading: 0.48 (A)
